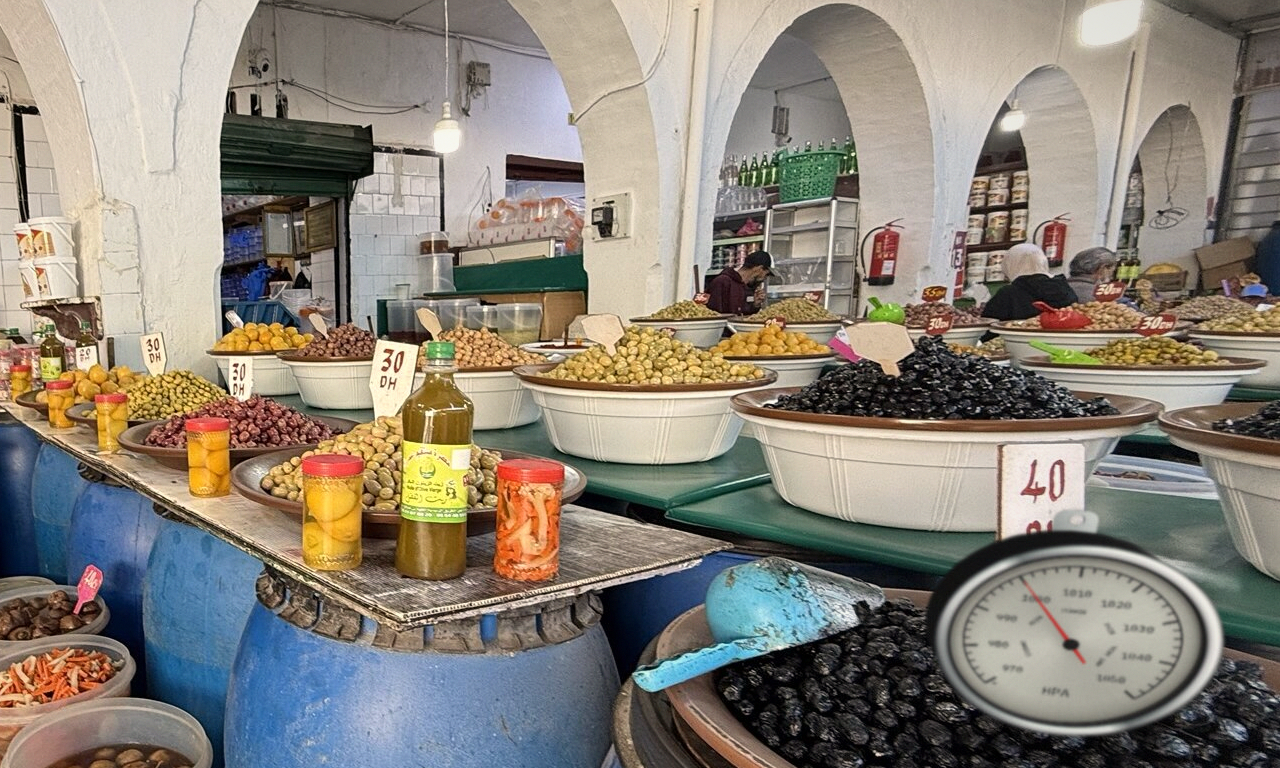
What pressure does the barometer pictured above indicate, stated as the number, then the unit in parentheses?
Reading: 1000 (hPa)
